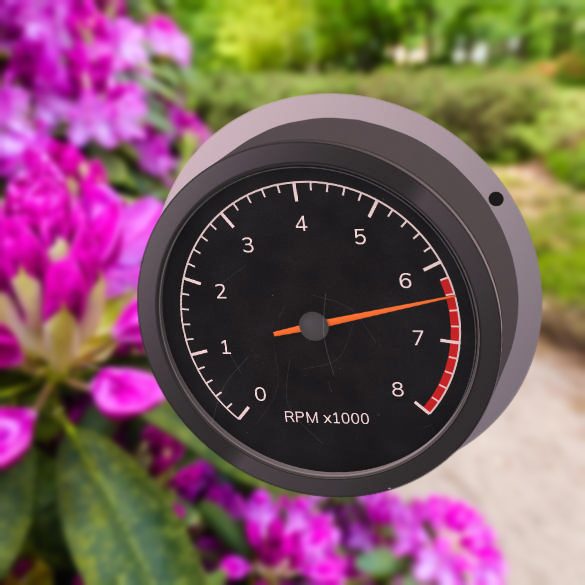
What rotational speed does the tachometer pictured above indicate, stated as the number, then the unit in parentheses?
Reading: 6400 (rpm)
